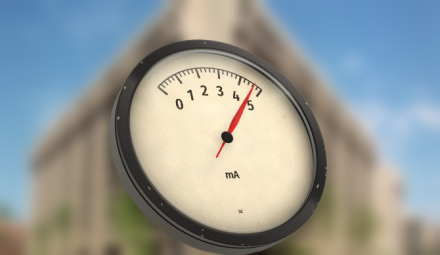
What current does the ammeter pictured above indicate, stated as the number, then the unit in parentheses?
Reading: 4.6 (mA)
